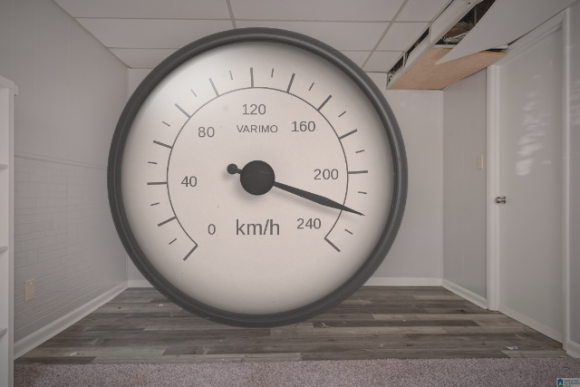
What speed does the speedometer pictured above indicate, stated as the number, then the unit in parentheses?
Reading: 220 (km/h)
